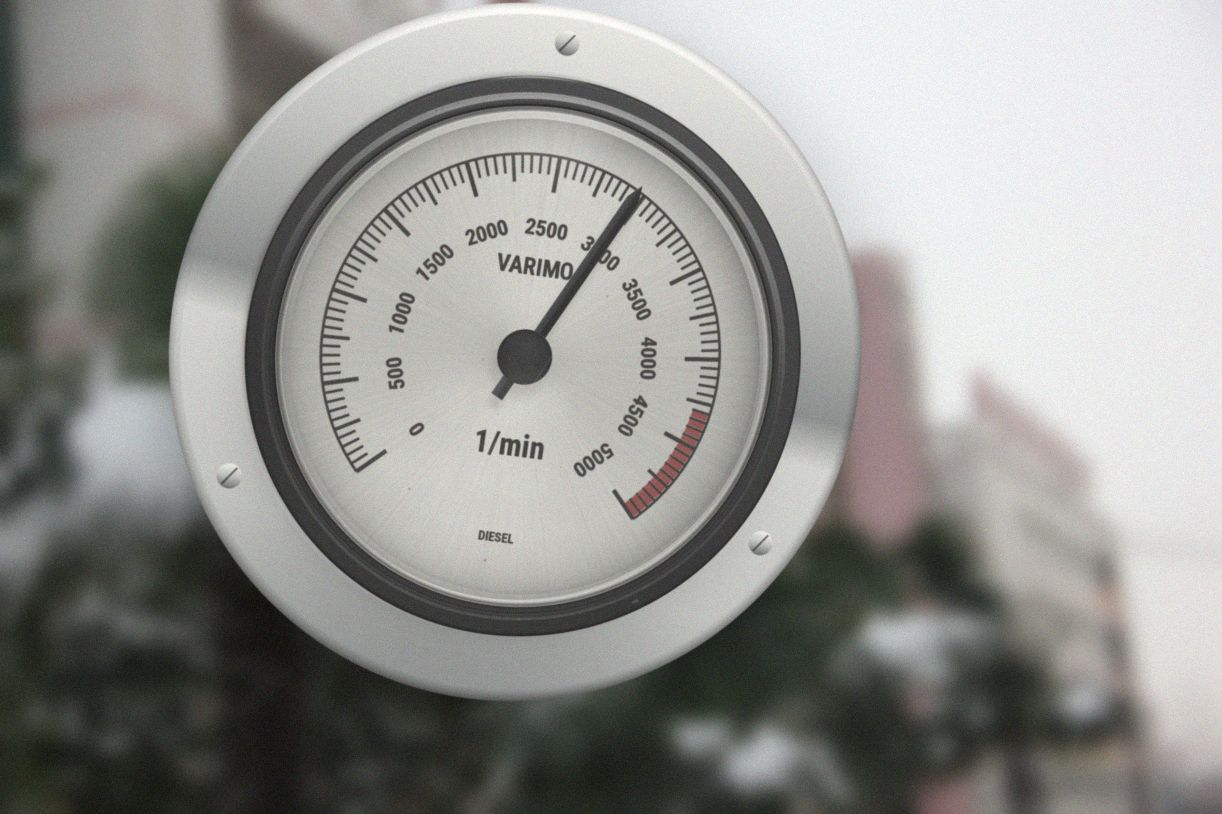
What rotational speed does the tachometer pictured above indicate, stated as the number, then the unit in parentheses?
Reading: 2950 (rpm)
